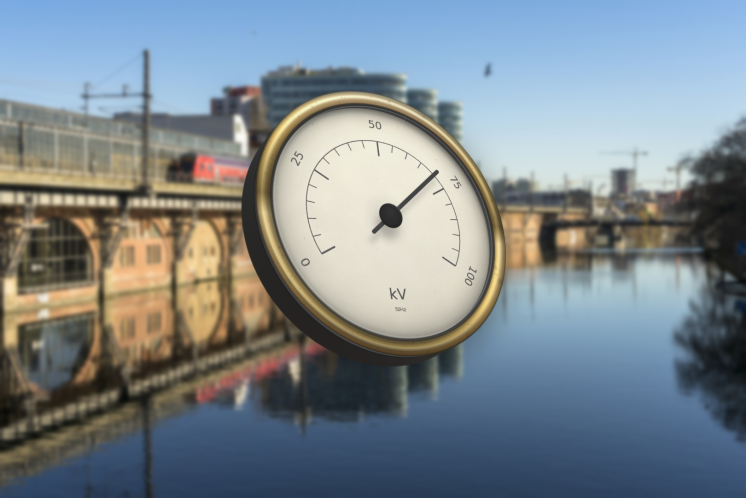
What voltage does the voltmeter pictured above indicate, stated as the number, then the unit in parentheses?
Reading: 70 (kV)
